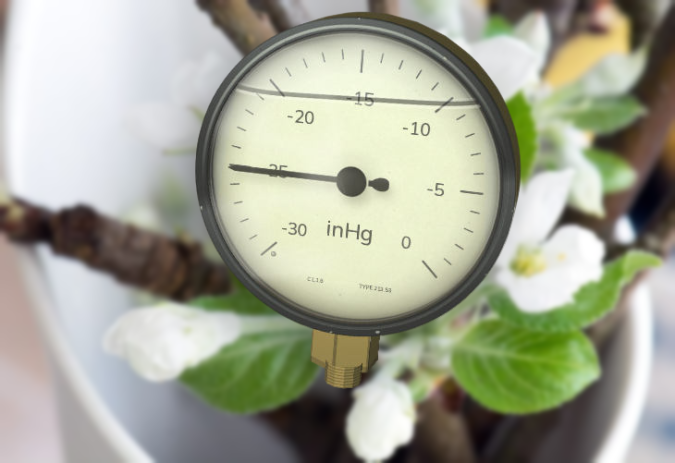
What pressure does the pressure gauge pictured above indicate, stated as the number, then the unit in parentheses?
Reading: -25 (inHg)
